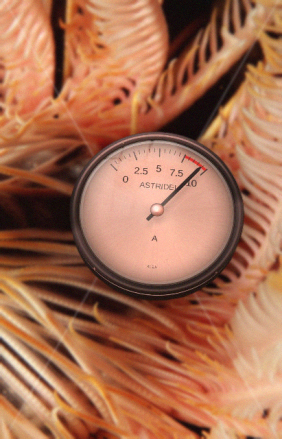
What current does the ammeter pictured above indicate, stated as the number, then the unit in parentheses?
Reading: 9.5 (A)
